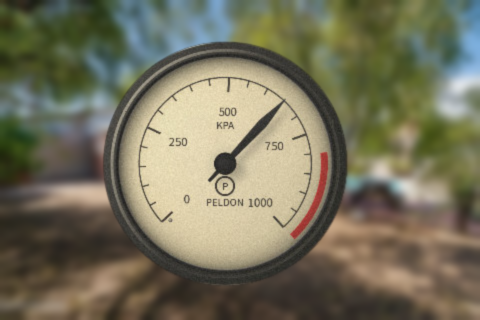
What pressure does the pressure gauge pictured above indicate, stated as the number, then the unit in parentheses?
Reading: 650 (kPa)
